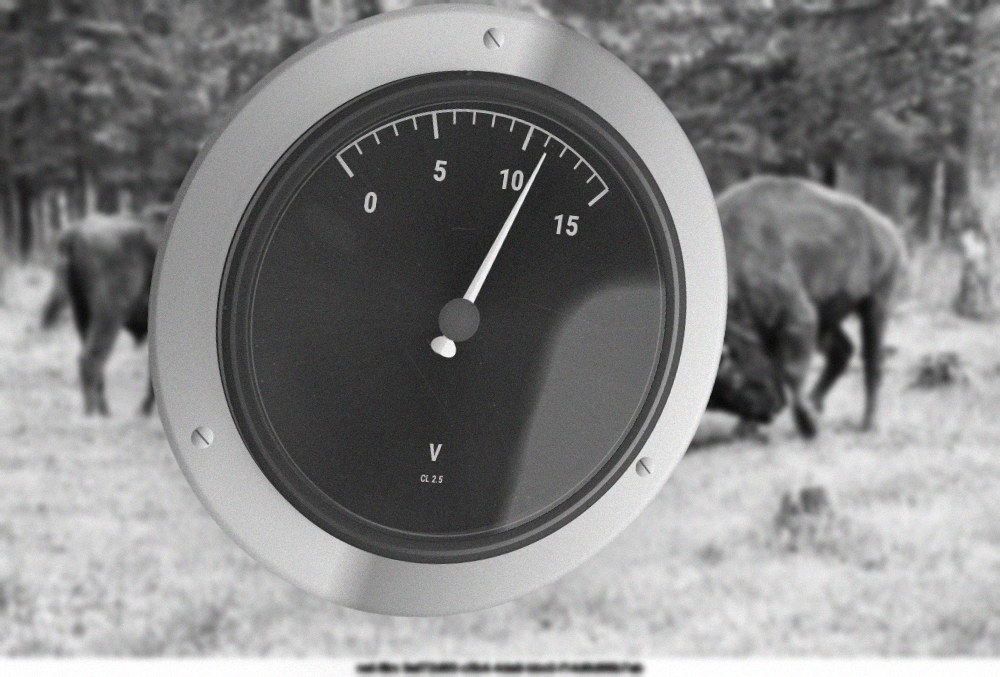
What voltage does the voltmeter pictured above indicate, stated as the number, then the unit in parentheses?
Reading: 11 (V)
